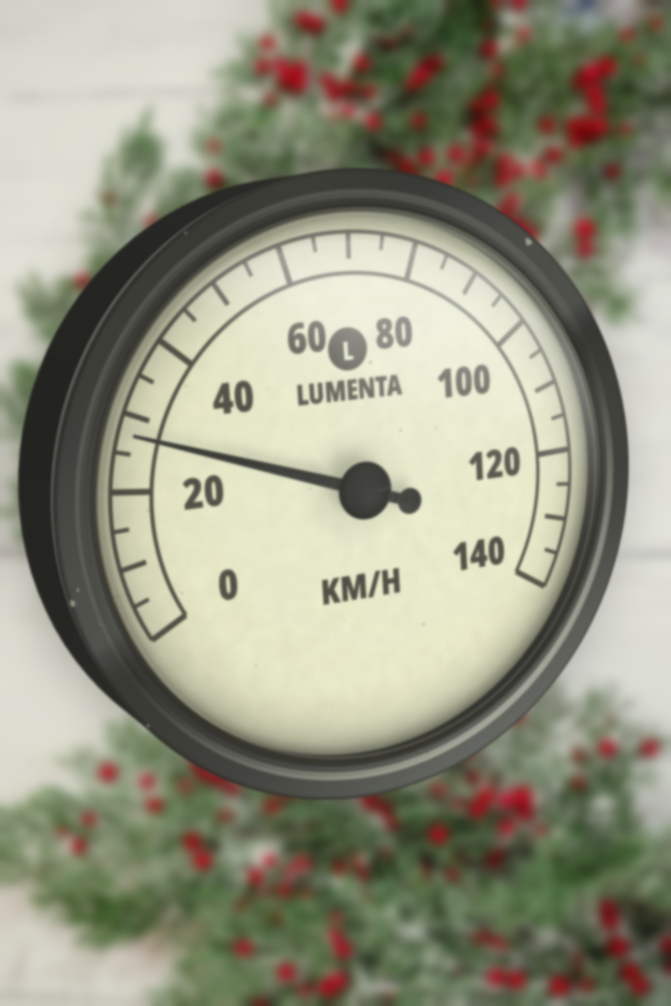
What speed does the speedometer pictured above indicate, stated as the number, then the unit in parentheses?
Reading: 27.5 (km/h)
